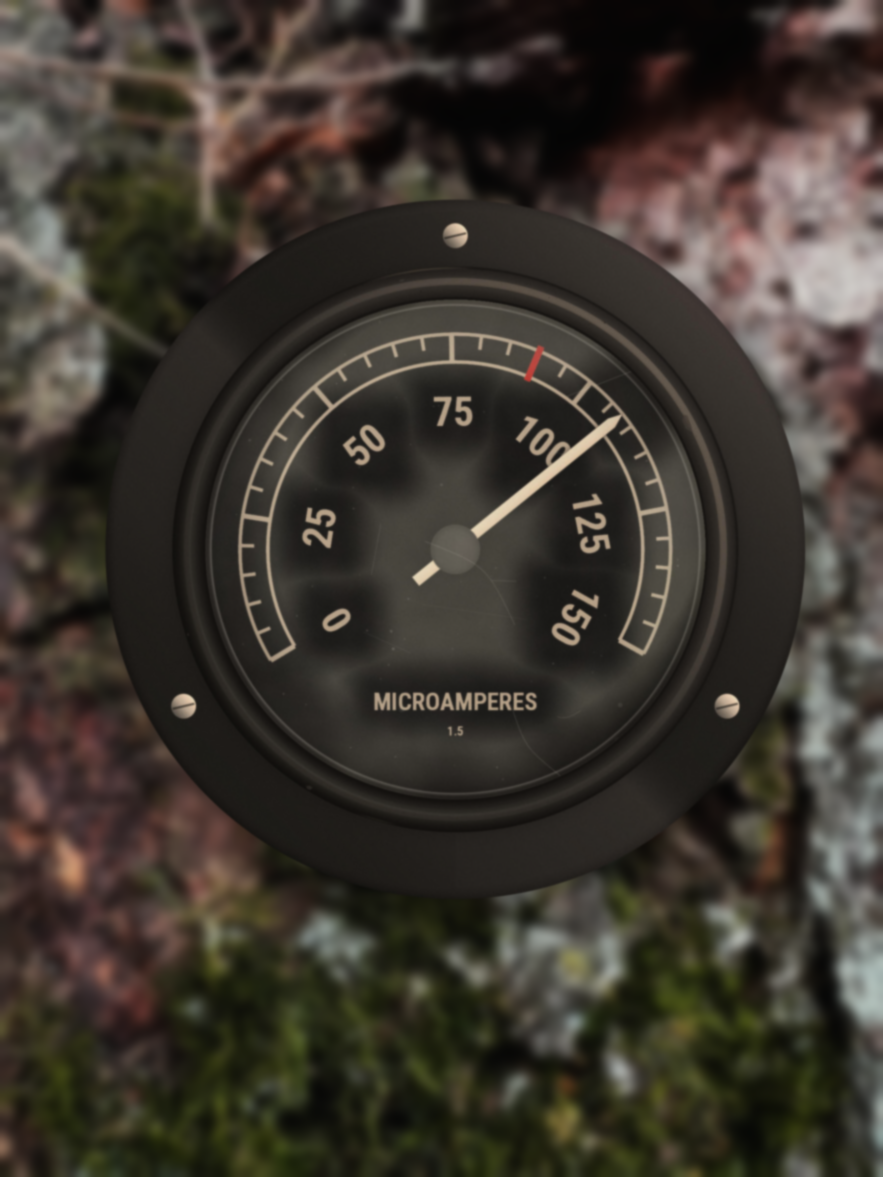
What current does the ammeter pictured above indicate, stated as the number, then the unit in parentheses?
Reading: 107.5 (µA)
